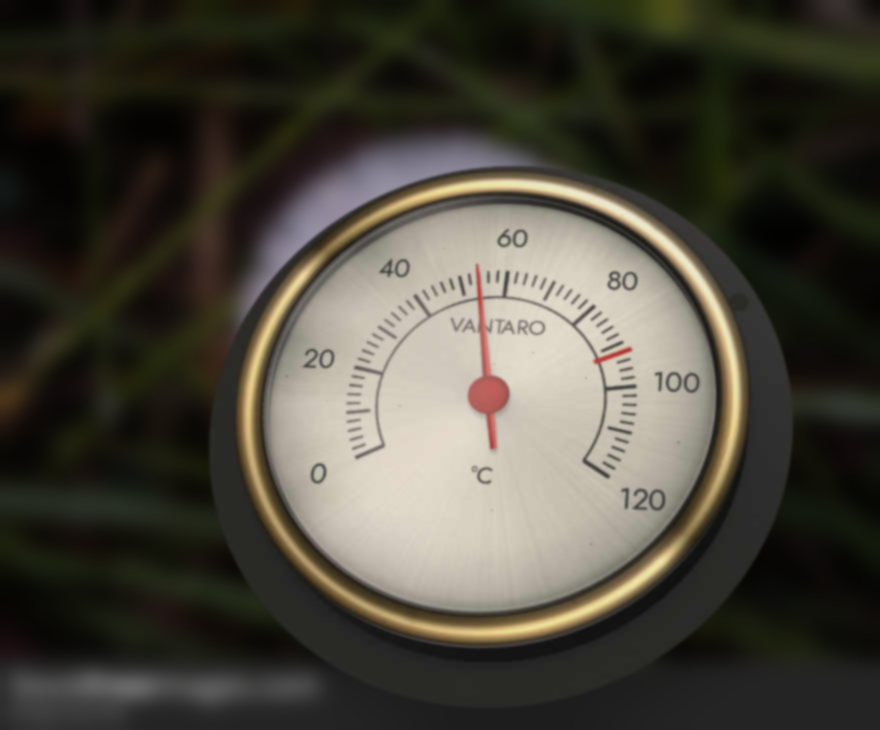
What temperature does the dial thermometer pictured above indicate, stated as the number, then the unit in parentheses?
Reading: 54 (°C)
